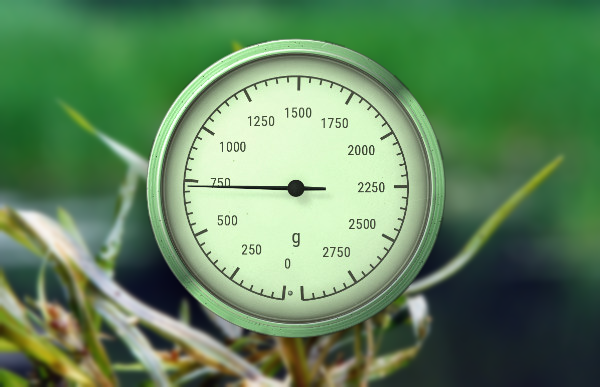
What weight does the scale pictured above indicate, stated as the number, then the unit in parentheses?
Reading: 725 (g)
